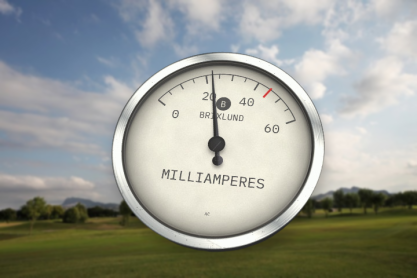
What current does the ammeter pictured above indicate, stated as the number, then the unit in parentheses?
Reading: 22.5 (mA)
